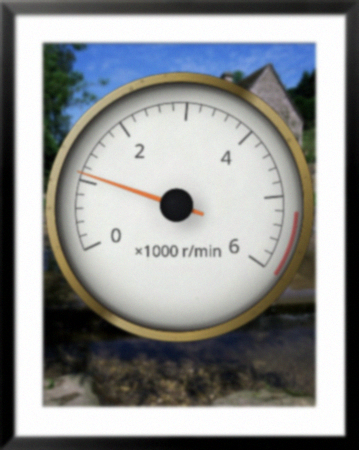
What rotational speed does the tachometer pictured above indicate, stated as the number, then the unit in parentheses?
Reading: 1100 (rpm)
